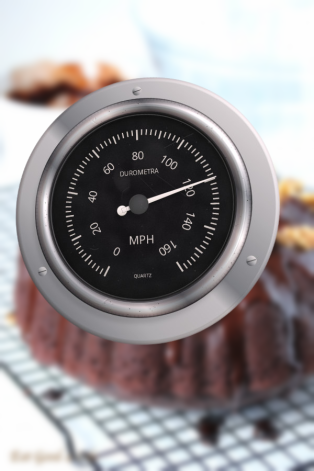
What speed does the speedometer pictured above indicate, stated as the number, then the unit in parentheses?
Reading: 120 (mph)
